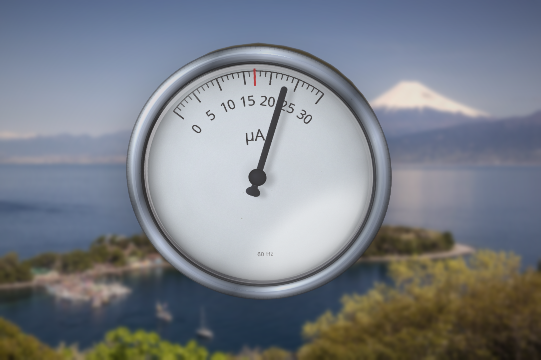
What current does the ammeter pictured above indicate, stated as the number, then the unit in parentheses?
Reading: 23 (µA)
